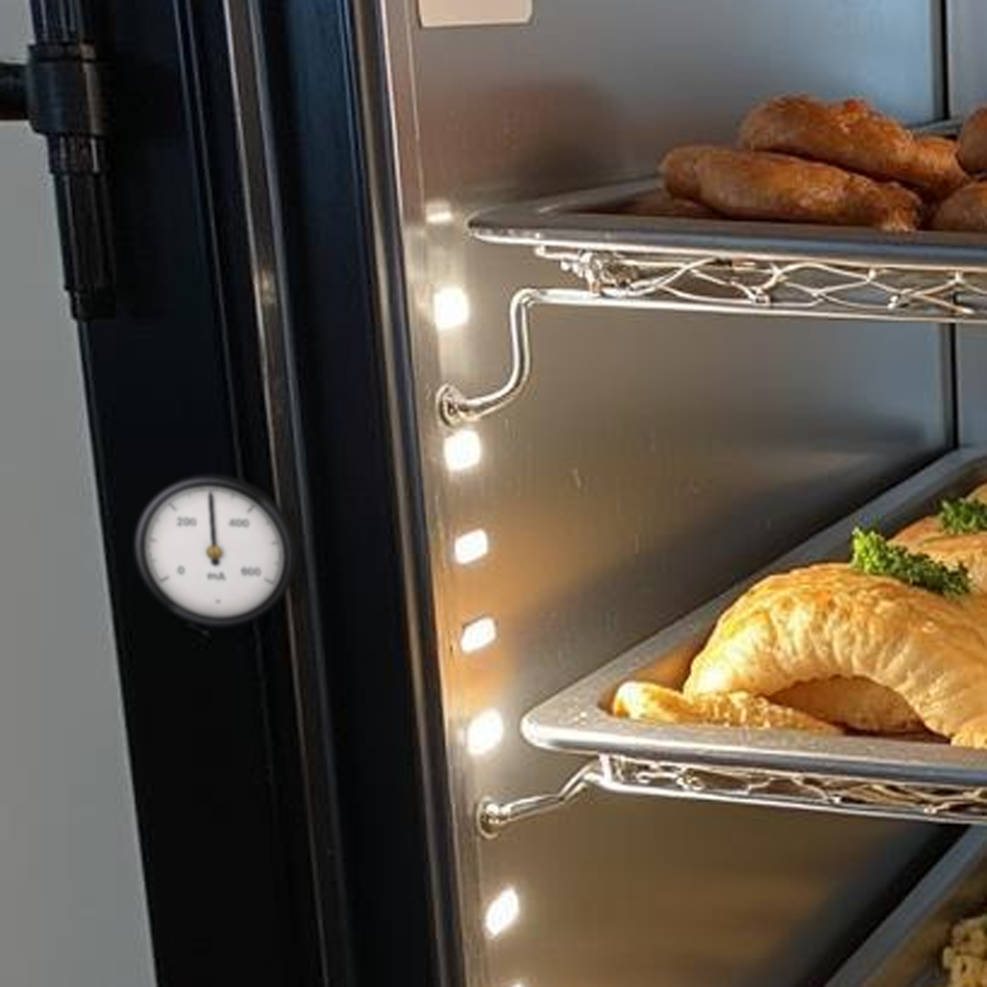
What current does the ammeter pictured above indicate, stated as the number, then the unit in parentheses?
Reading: 300 (mA)
